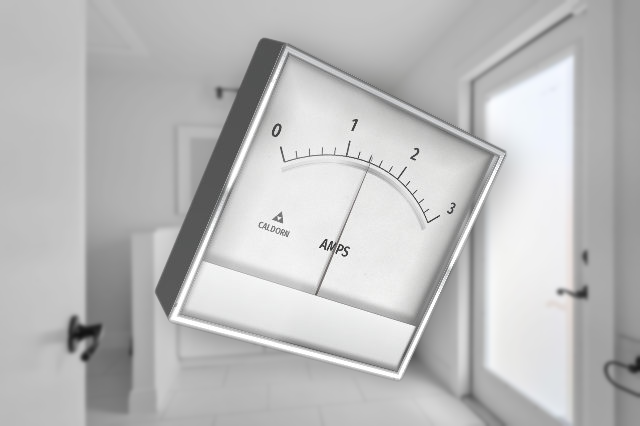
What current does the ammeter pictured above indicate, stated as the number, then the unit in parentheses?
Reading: 1.4 (A)
